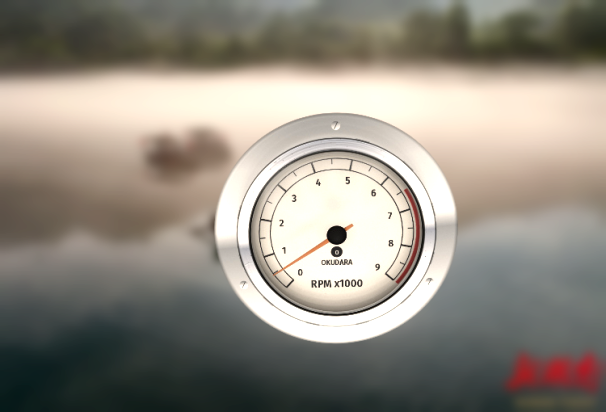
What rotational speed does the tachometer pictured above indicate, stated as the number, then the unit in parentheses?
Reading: 500 (rpm)
